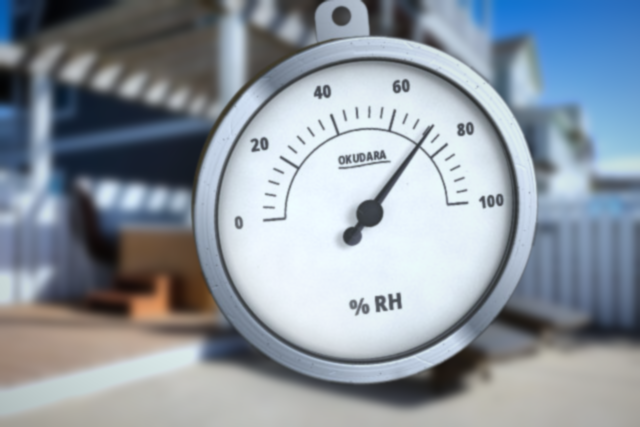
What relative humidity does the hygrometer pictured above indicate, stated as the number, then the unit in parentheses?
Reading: 72 (%)
